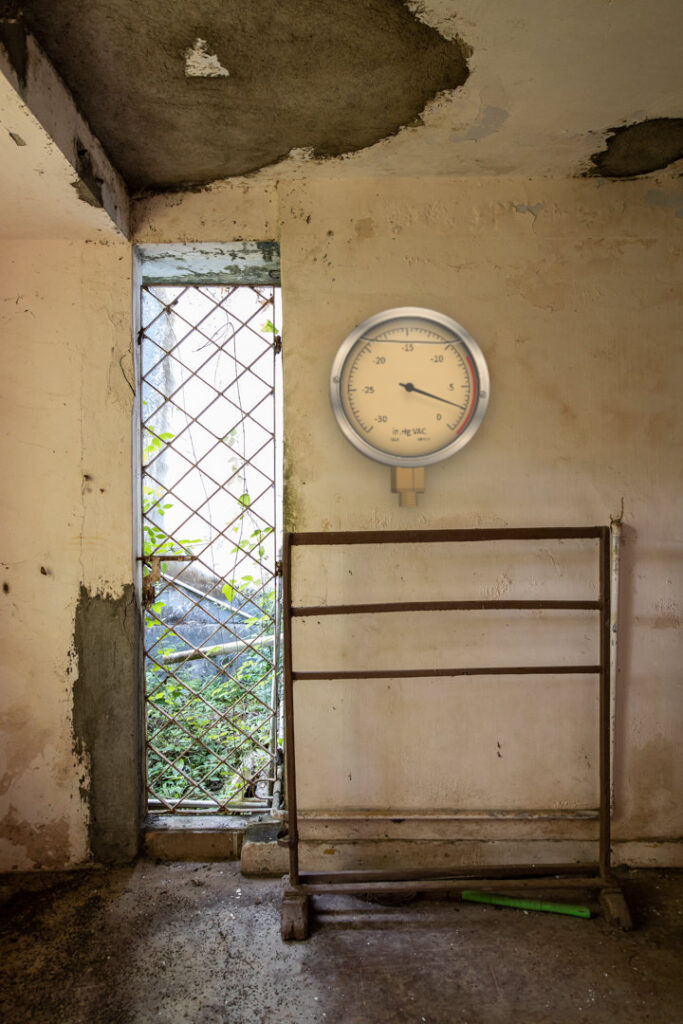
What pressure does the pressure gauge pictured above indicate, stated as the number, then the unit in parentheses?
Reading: -2.5 (inHg)
